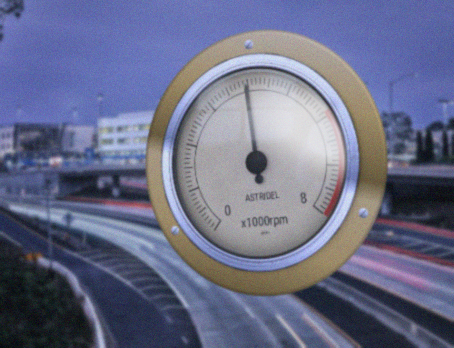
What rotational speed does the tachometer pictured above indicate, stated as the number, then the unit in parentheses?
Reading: 4000 (rpm)
